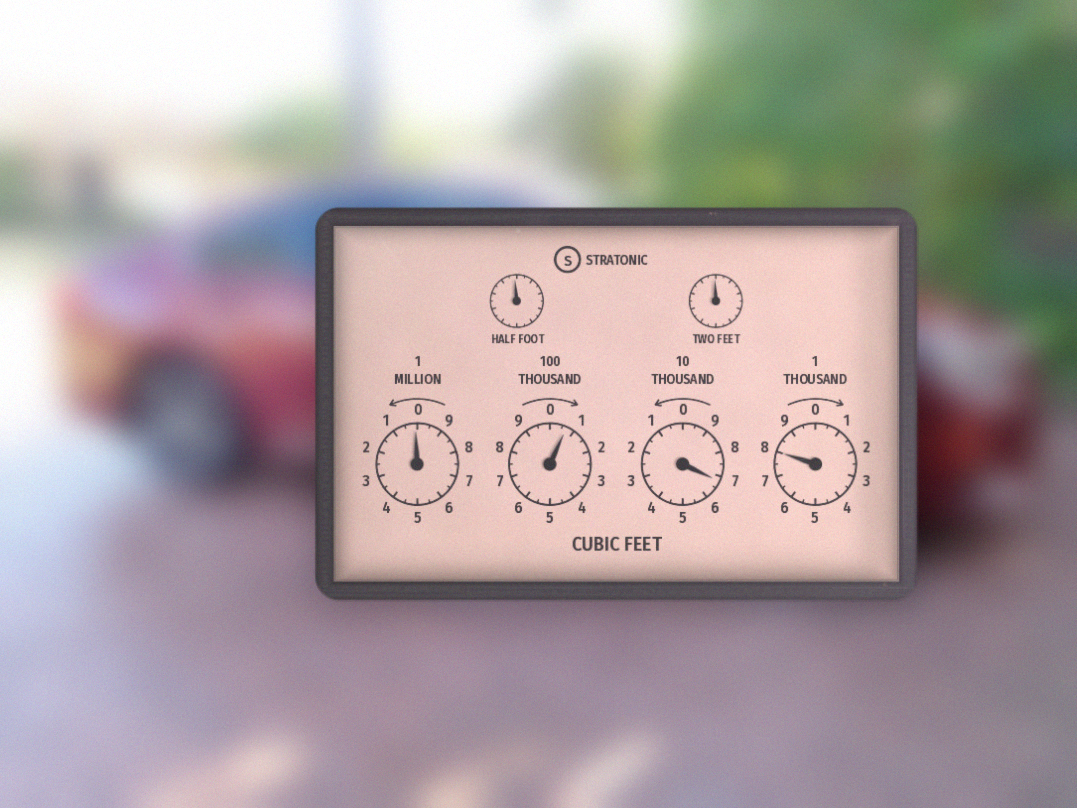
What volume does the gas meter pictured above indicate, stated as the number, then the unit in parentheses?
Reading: 6800 (ft³)
